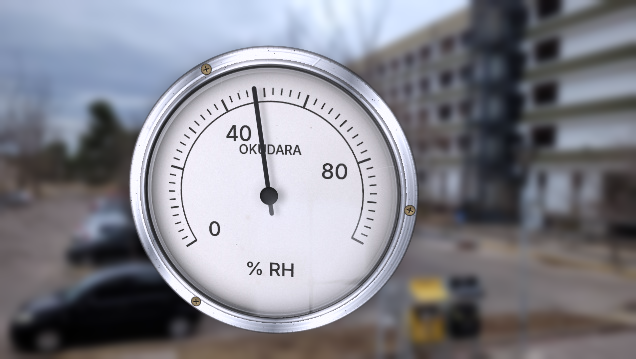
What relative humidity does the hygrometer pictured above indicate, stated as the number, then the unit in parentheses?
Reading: 48 (%)
